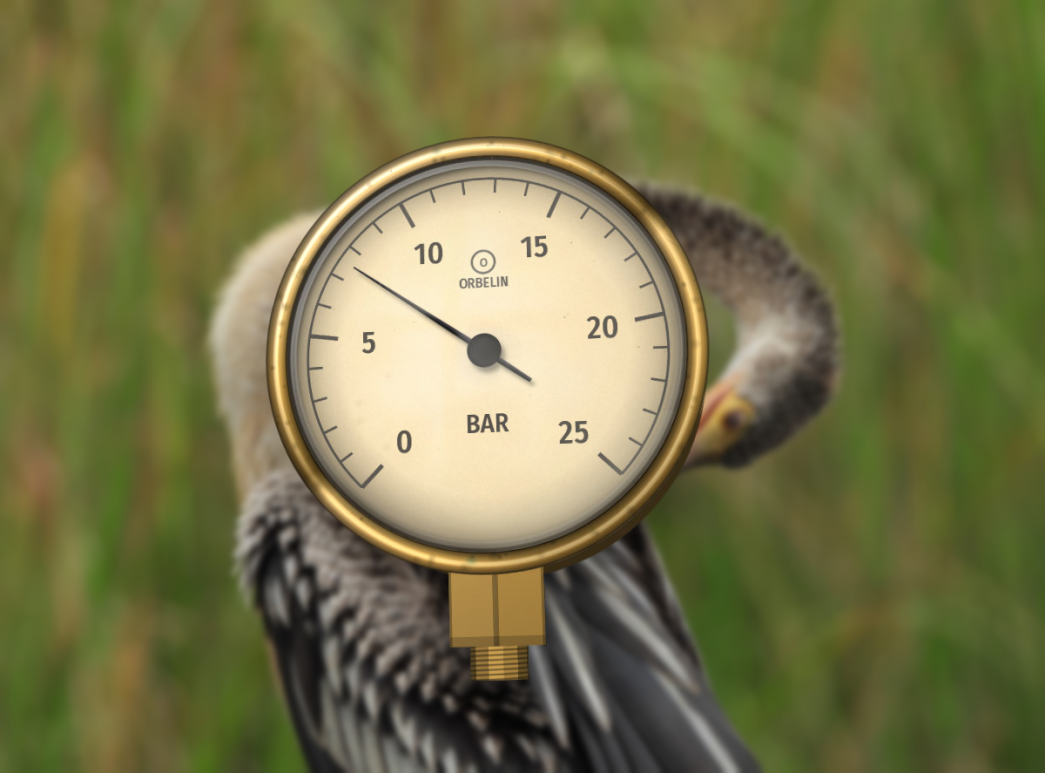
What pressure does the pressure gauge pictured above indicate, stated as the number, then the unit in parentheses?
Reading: 7.5 (bar)
